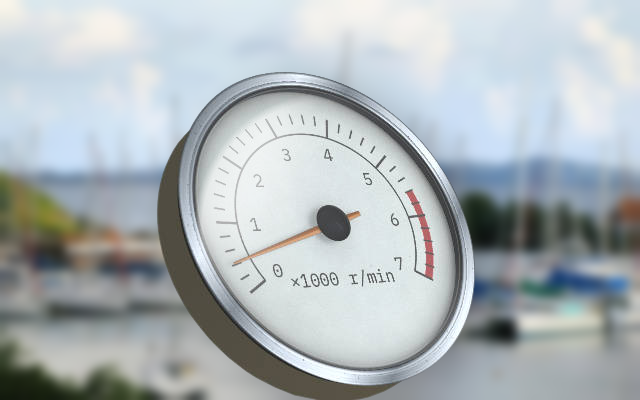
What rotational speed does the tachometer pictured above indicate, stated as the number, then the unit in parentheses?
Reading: 400 (rpm)
